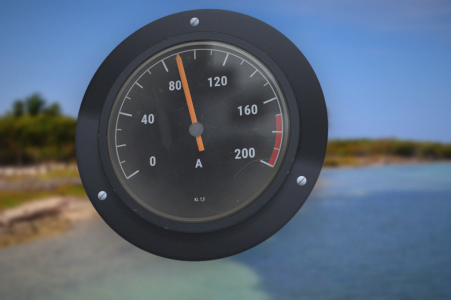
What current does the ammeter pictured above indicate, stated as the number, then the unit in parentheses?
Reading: 90 (A)
